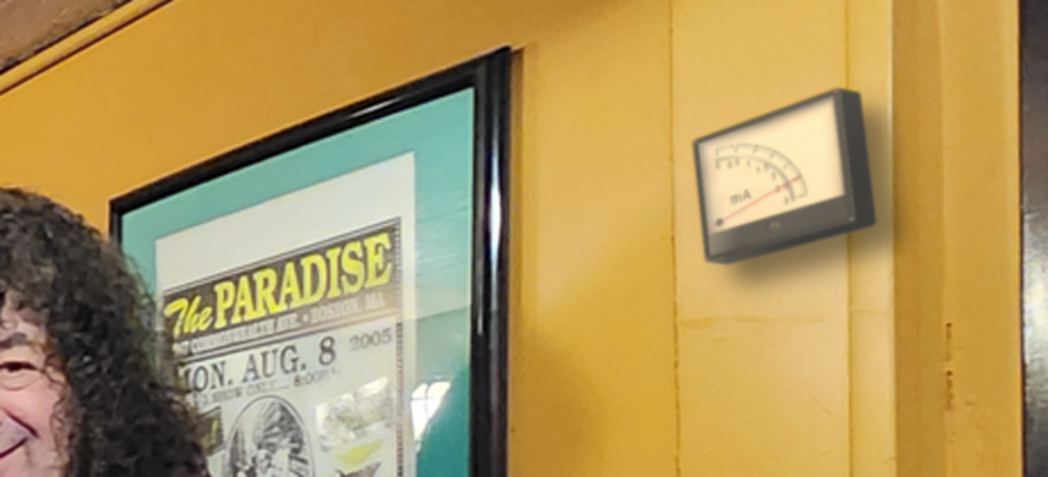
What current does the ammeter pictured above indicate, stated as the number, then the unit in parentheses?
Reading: 2.5 (mA)
